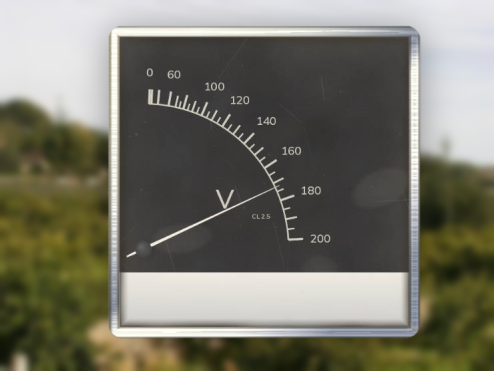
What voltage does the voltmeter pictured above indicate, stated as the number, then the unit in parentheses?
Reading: 172.5 (V)
